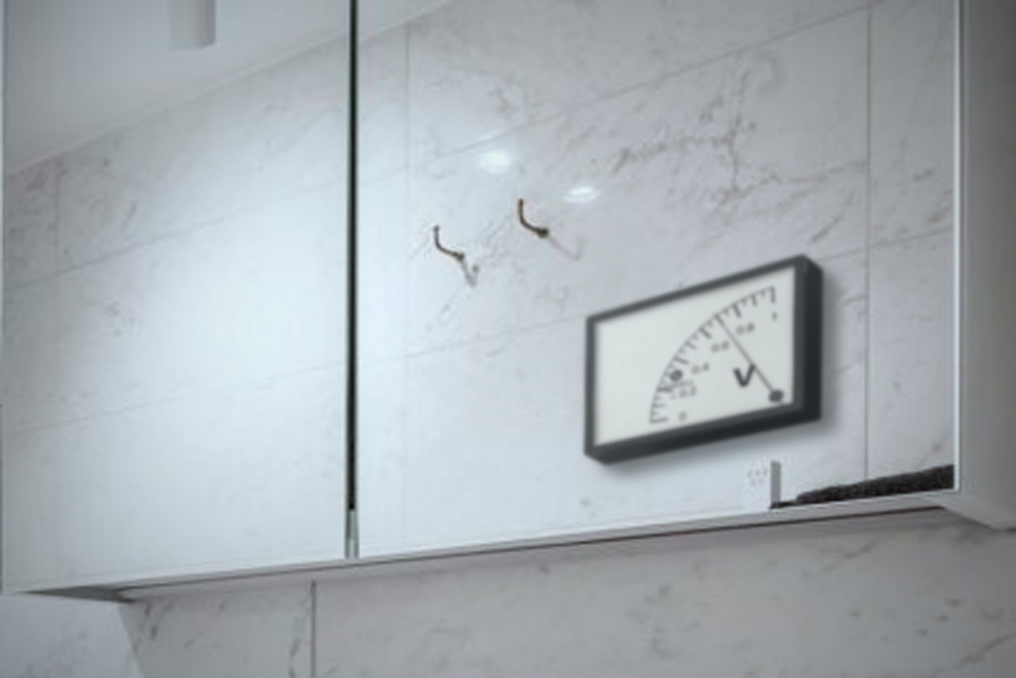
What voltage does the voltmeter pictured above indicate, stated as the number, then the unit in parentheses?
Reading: 0.7 (V)
